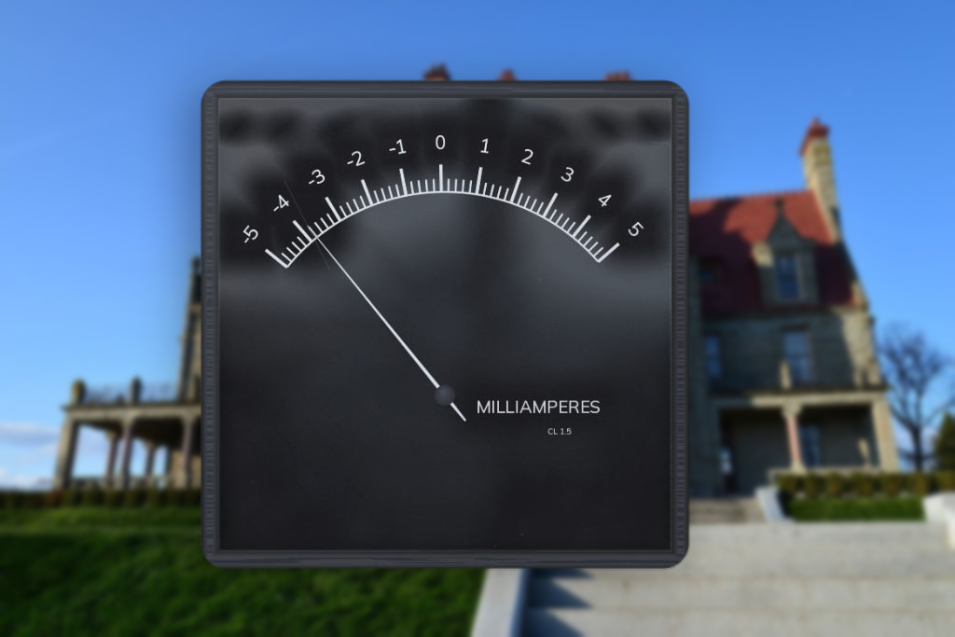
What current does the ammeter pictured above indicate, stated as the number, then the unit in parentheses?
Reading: -3.8 (mA)
